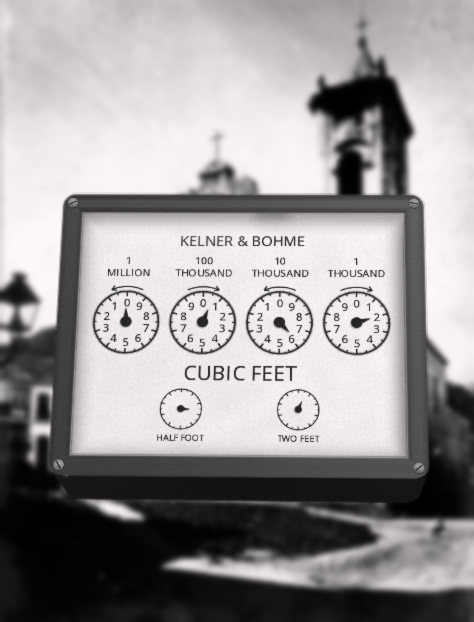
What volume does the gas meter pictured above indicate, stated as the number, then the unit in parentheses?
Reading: 6200 (ft³)
